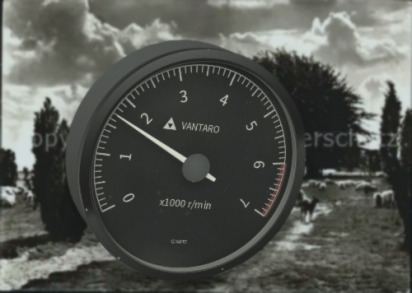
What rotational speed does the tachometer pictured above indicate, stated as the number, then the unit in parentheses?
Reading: 1700 (rpm)
